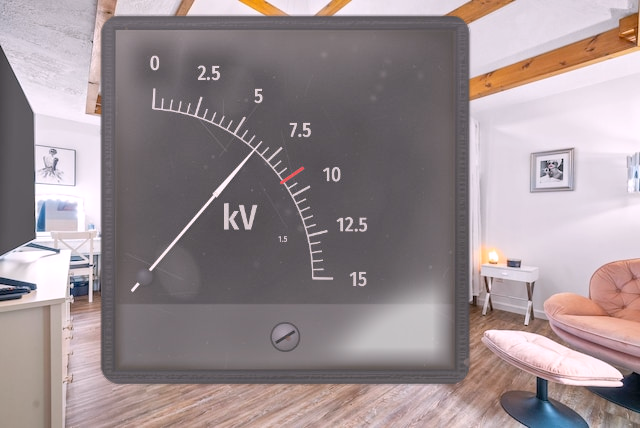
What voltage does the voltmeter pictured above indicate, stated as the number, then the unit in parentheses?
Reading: 6.5 (kV)
